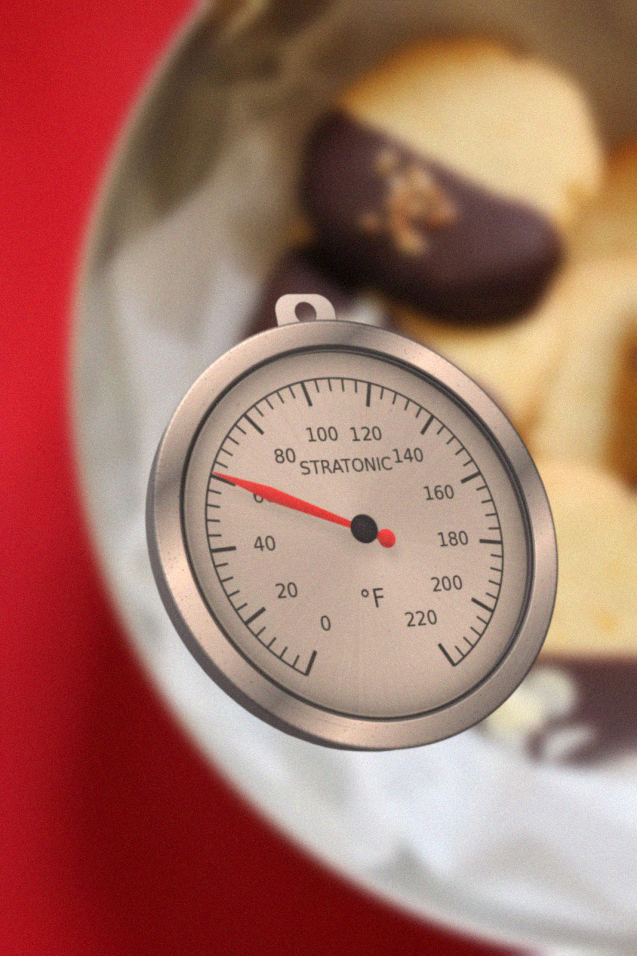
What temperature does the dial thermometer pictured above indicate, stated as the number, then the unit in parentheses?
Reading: 60 (°F)
